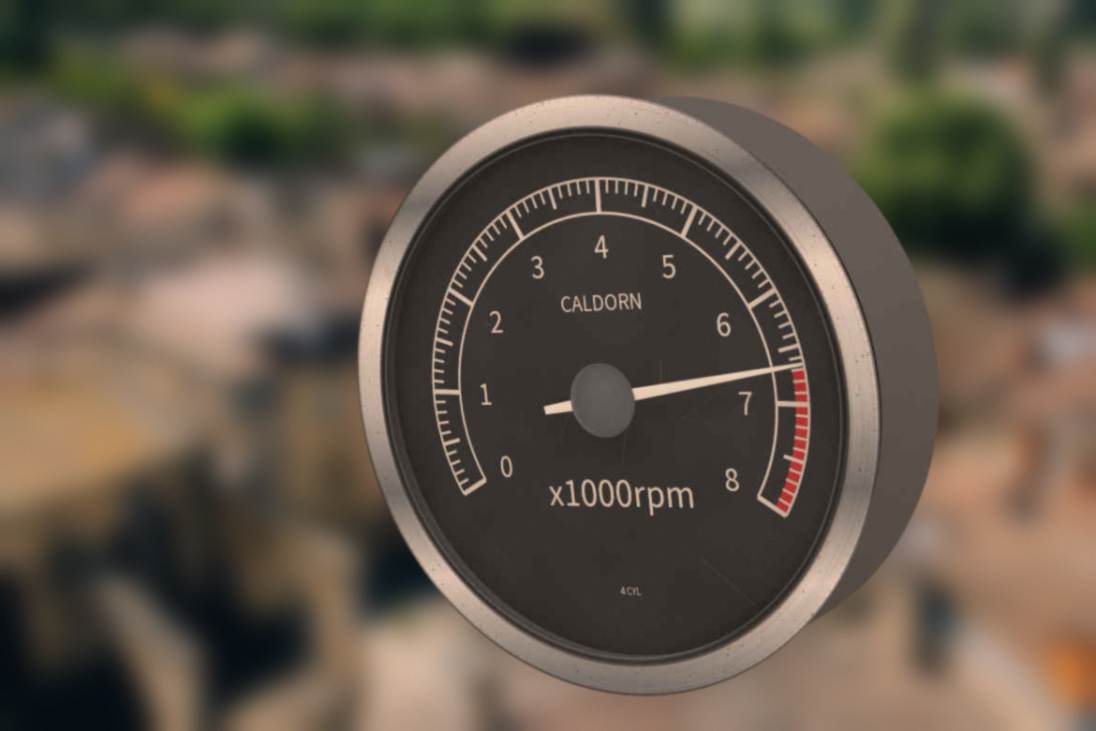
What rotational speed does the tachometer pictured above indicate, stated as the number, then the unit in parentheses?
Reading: 6650 (rpm)
